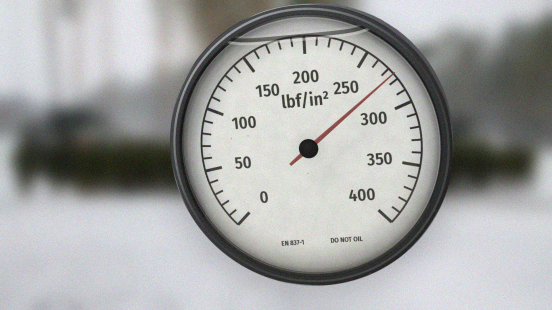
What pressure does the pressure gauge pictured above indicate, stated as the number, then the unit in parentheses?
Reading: 275 (psi)
